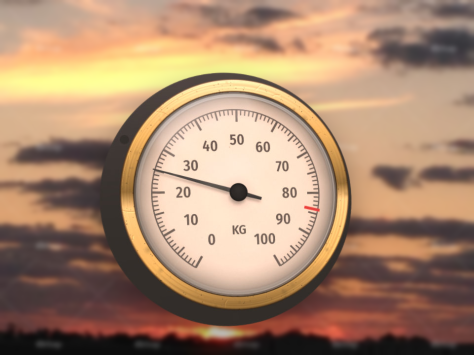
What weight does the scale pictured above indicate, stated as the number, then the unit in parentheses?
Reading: 25 (kg)
